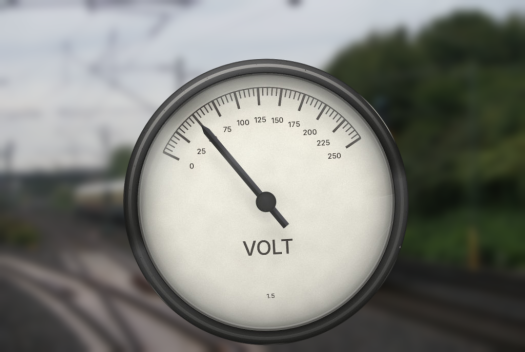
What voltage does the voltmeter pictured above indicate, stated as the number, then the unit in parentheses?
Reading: 50 (V)
